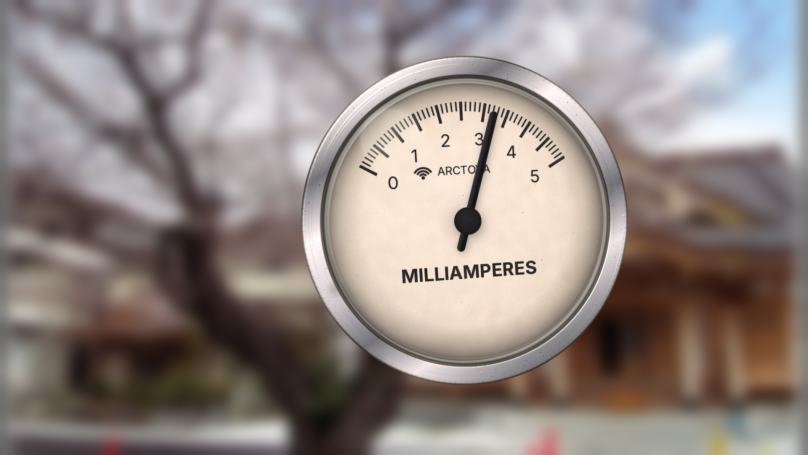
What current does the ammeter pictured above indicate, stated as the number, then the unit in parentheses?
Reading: 3.2 (mA)
